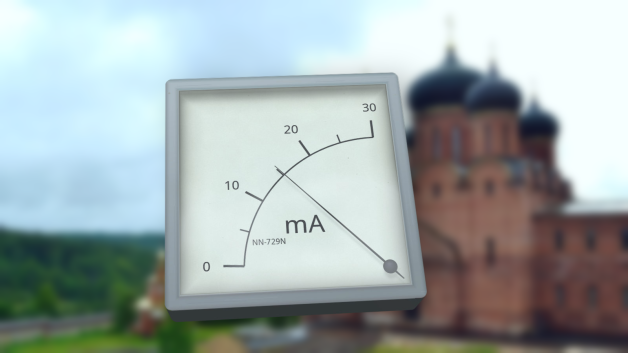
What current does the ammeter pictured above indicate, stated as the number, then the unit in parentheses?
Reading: 15 (mA)
